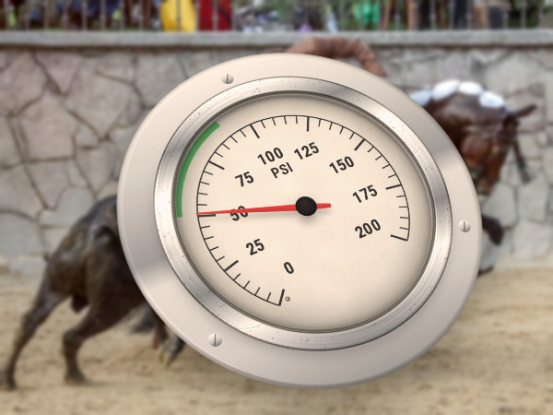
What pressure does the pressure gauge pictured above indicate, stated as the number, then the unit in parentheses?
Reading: 50 (psi)
